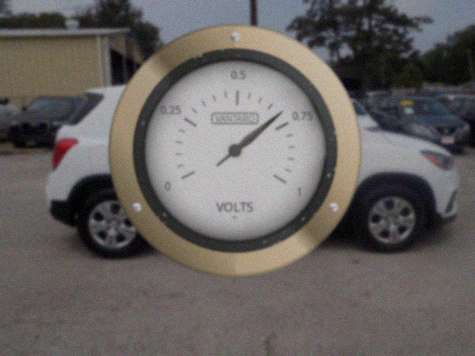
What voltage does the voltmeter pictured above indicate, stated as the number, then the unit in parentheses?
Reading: 0.7 (V)
